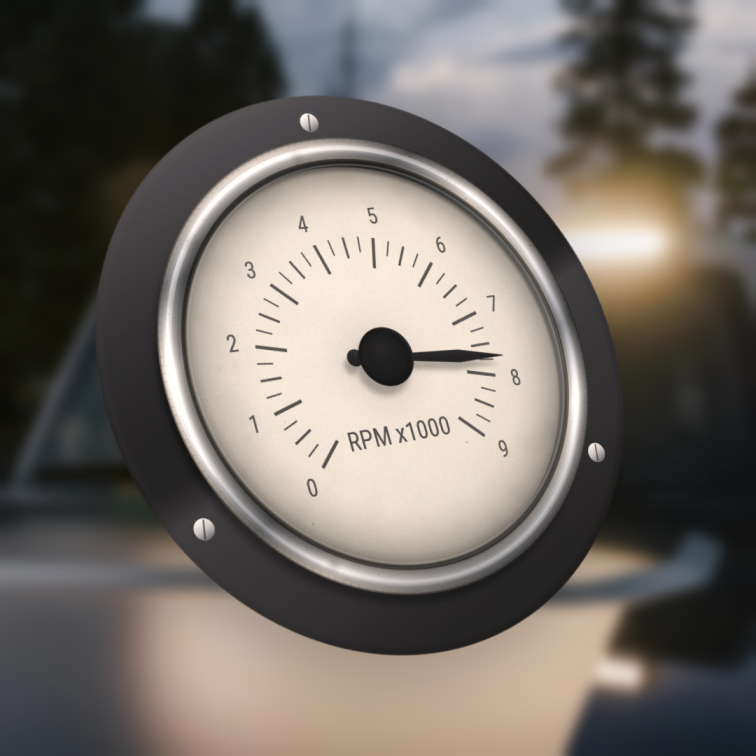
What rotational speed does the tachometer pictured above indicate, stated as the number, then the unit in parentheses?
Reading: 7750 (rpm)
